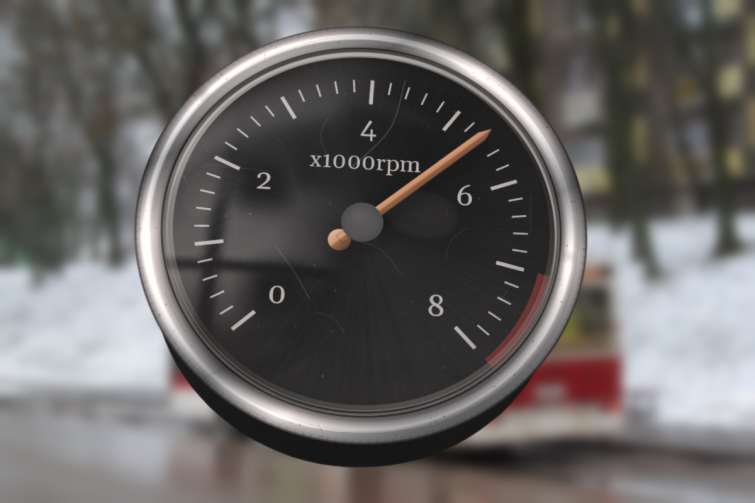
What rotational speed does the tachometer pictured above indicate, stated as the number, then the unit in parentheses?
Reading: 5400 (rpm)
